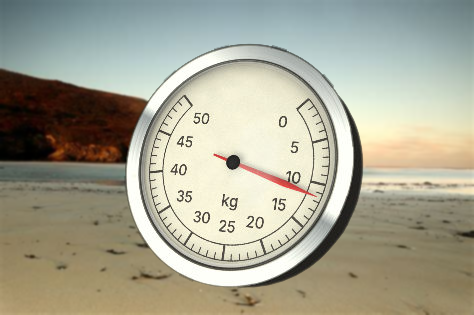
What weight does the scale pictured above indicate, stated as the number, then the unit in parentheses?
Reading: 11.5 (kg)
